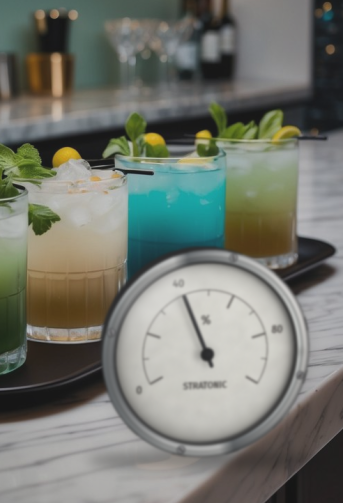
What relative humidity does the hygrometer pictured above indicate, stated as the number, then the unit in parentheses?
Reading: 40 (%)
